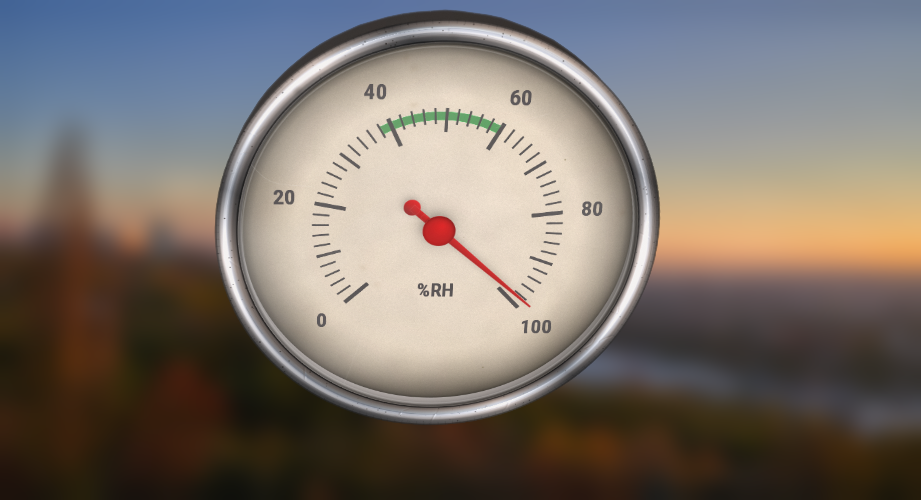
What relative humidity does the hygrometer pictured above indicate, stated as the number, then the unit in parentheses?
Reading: 98 (%)
